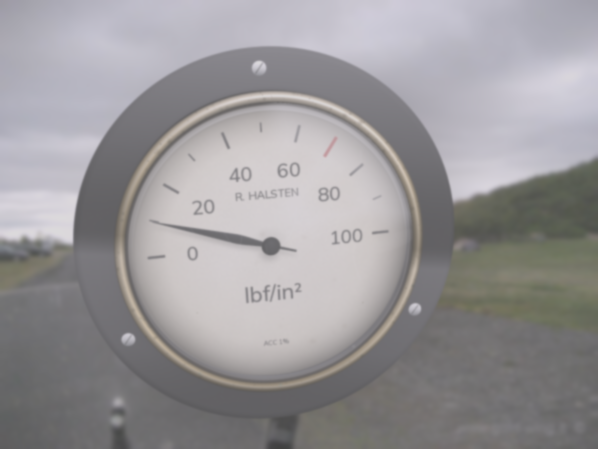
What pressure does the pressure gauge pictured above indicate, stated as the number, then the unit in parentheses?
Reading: 10 (psi)
